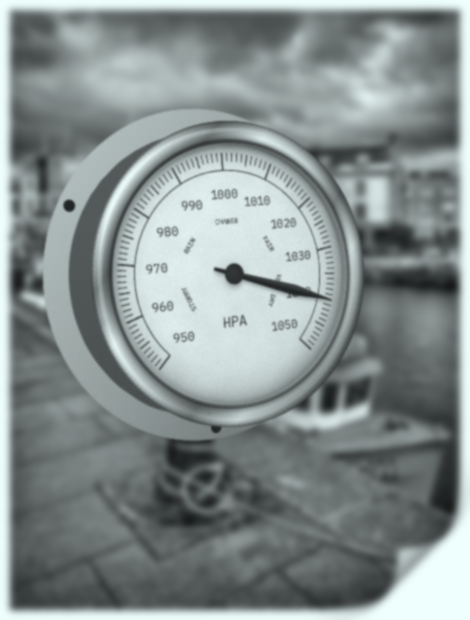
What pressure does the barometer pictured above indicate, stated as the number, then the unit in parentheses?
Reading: 1040 (hPa)
